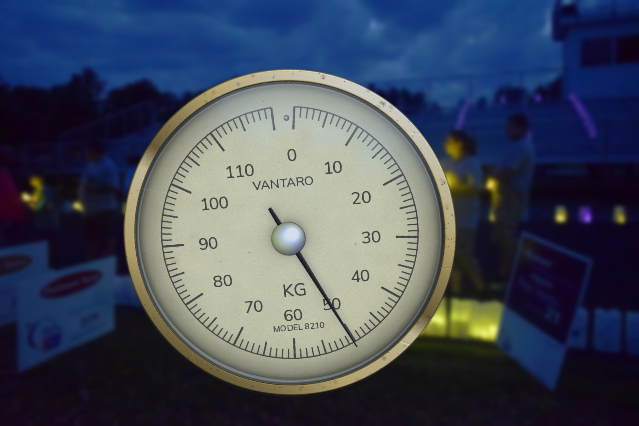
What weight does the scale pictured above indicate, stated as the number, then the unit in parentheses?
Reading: 50 (kg)
